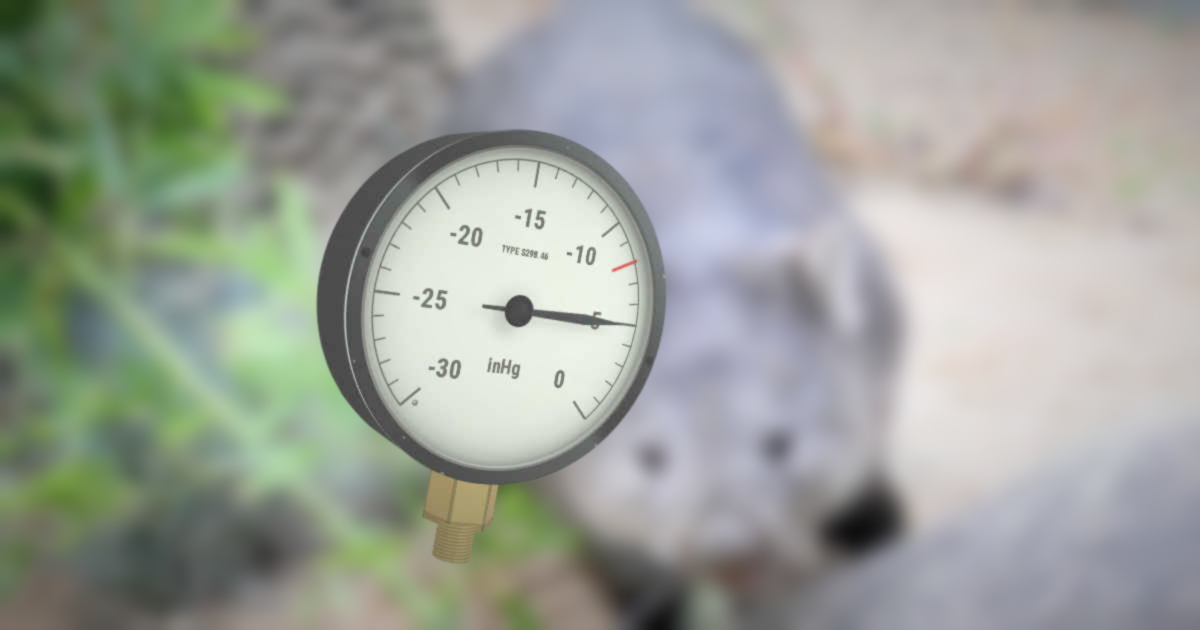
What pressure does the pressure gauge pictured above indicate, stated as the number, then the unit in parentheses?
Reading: -5 (inHg)
